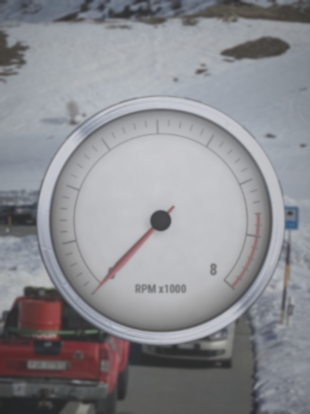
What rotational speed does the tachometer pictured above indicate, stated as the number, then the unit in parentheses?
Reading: 0 (rpm)
